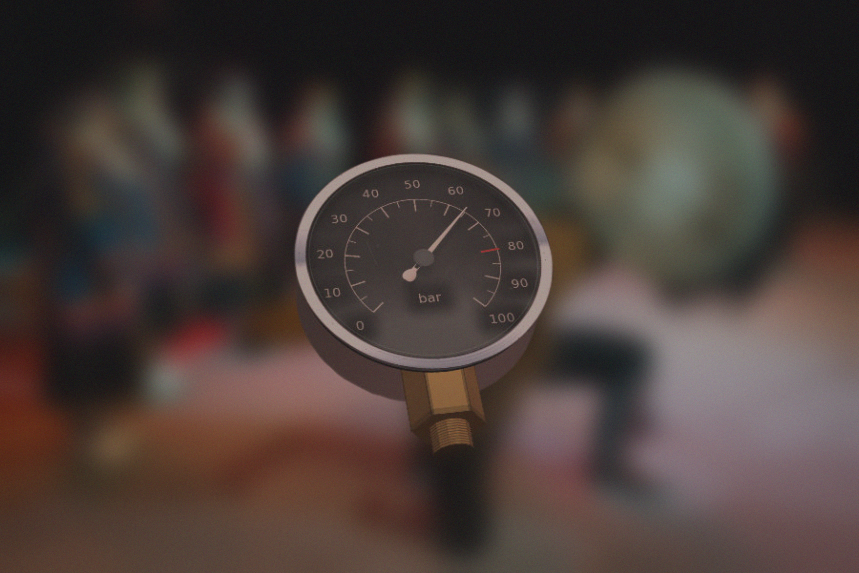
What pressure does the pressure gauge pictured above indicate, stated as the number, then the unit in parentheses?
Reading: 65 (bar)
